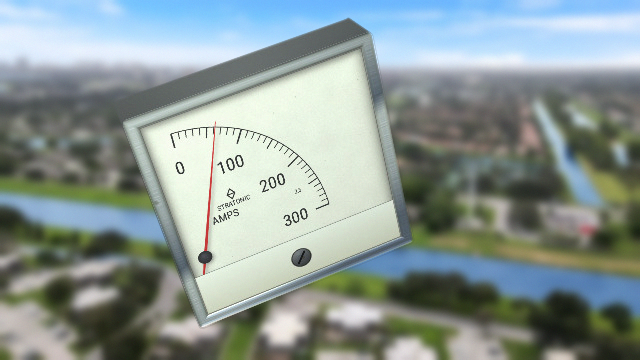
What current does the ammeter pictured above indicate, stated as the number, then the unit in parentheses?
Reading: 60 (A)
